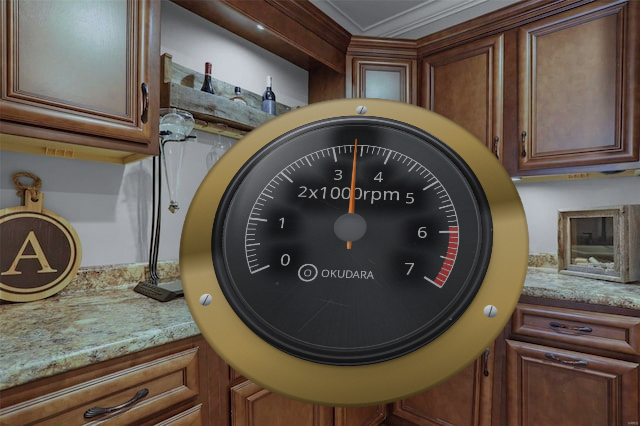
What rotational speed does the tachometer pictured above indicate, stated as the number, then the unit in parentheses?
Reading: 3400 (rpm)
